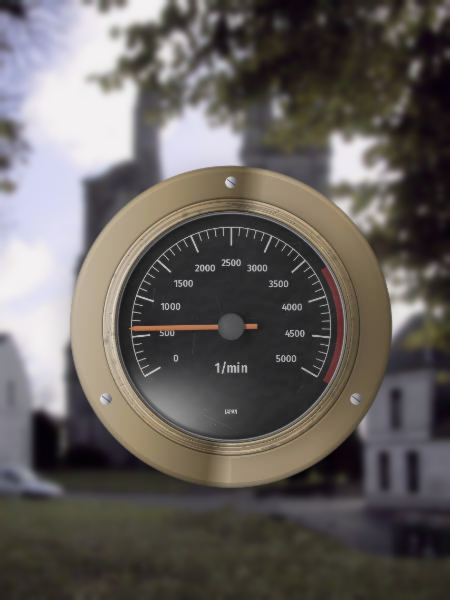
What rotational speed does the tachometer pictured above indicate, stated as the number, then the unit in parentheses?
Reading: 600 (rpm)
